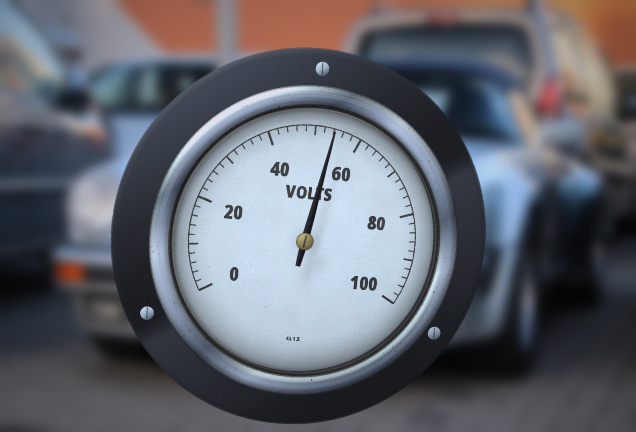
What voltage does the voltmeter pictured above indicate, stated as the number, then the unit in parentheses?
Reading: 54 (V)
